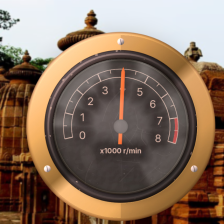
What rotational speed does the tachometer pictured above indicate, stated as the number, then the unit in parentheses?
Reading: 4000 (rpm)
